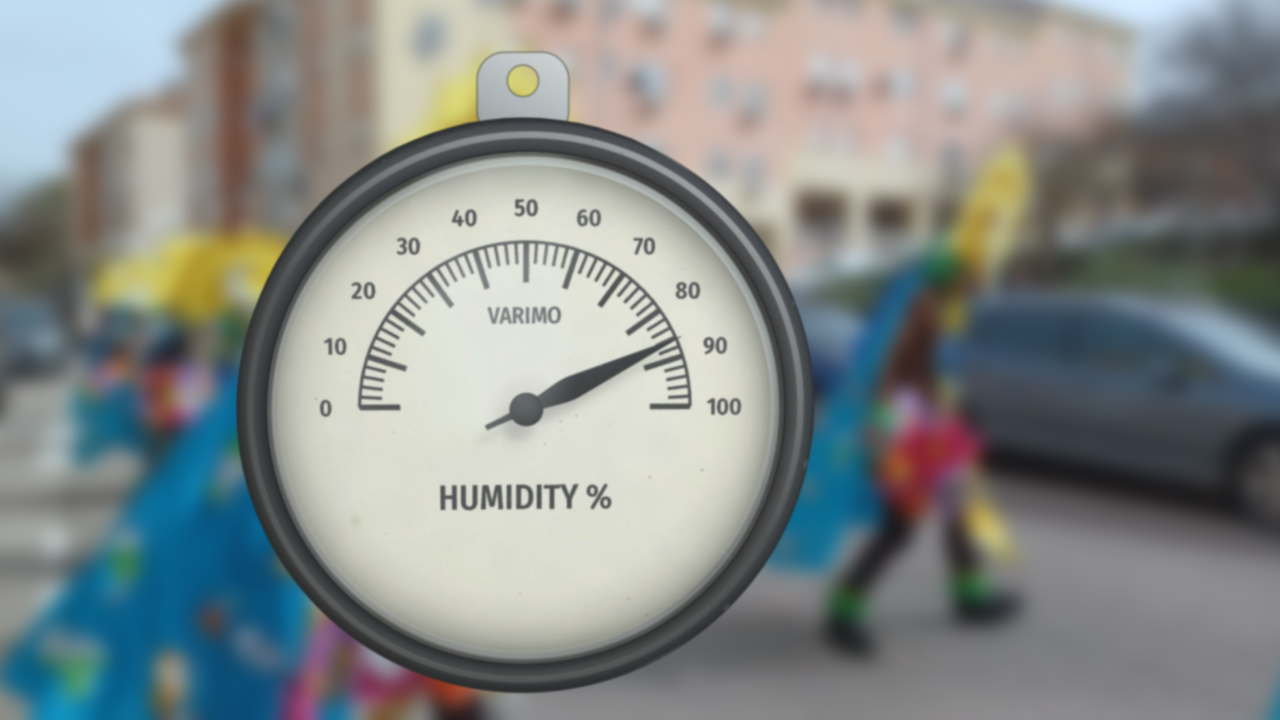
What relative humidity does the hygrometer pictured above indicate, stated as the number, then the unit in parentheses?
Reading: 86 (%)
